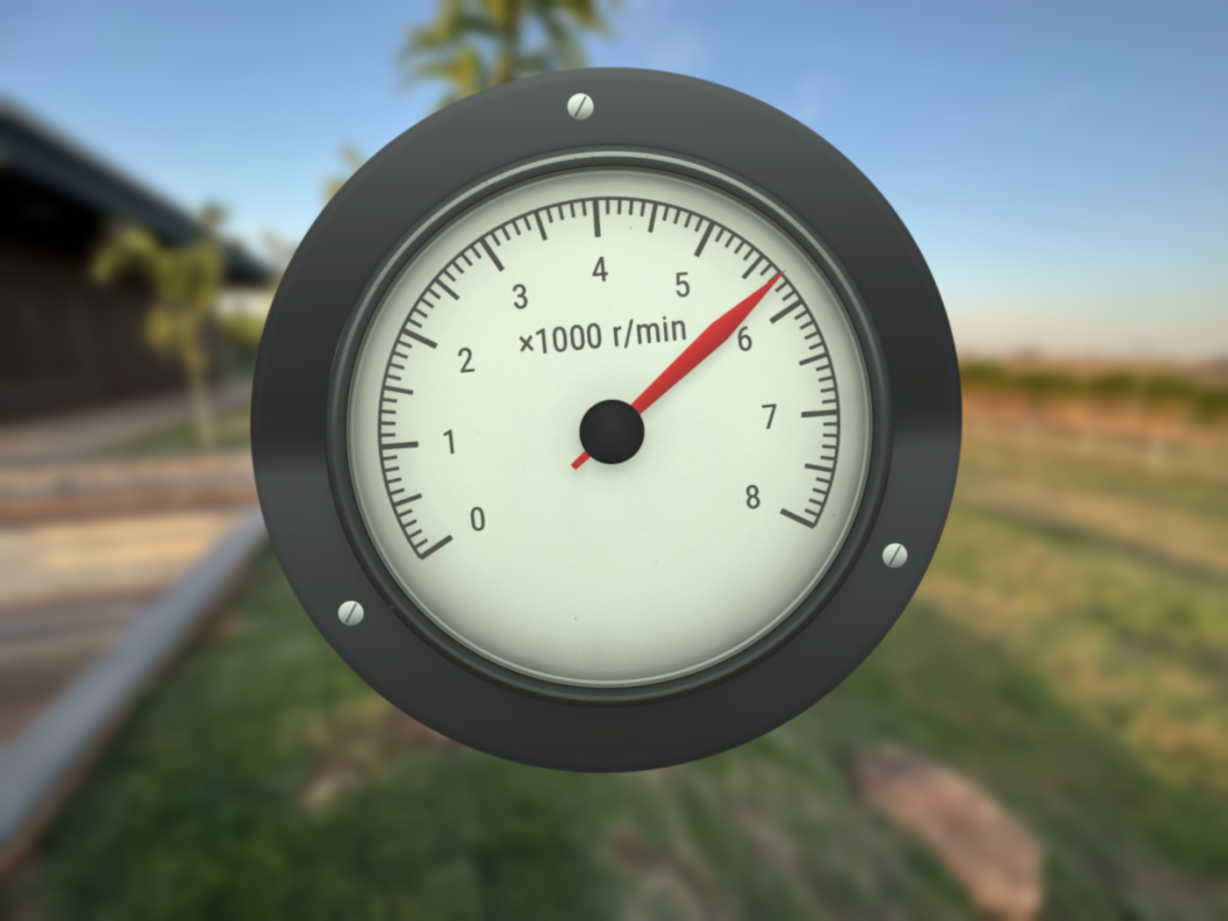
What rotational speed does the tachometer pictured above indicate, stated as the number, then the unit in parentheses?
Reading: 5700 (rpm)
